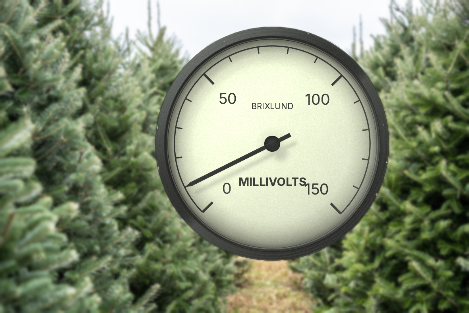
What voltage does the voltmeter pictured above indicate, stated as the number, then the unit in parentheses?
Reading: 10 (mV)
